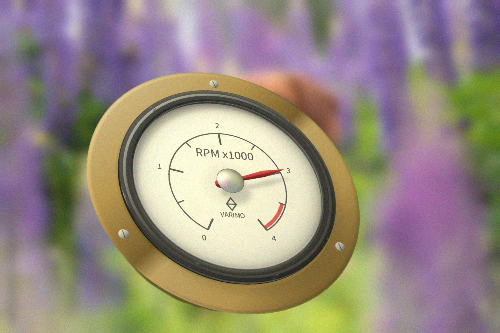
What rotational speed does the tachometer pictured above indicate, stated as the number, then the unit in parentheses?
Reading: 3000 (rpm)
